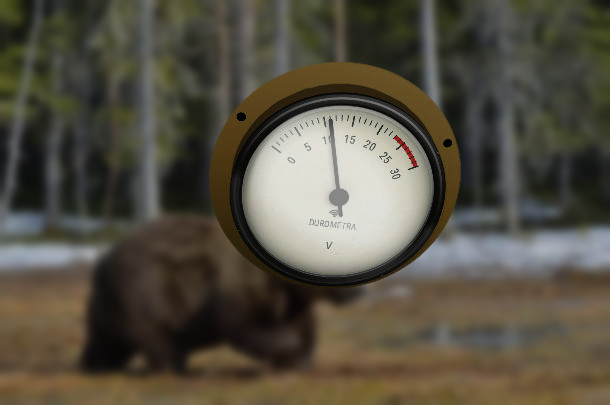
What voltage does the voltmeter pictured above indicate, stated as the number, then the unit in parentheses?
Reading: 11 (V)
